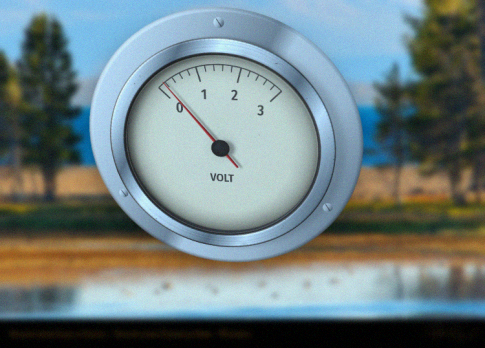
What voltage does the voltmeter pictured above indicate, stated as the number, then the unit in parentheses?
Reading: 0.2 (V)
